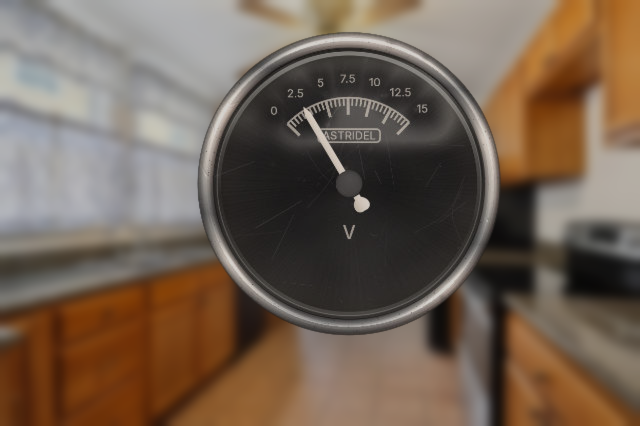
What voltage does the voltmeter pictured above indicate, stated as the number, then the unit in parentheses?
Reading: 2.5 (V)
